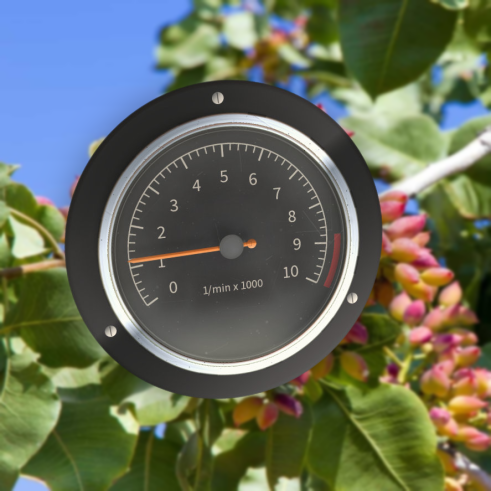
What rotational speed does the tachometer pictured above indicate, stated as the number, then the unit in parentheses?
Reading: 1200 (rpm)
